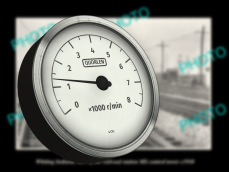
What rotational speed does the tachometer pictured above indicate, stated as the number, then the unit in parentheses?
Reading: 1250 (rpm)
